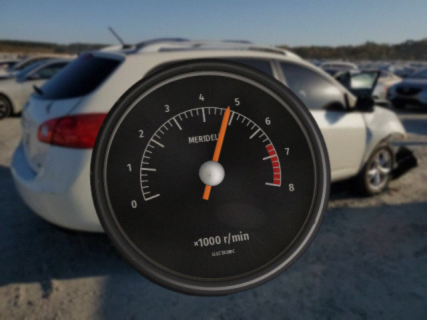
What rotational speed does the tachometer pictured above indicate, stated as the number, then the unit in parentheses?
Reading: 4800 (rpm)
